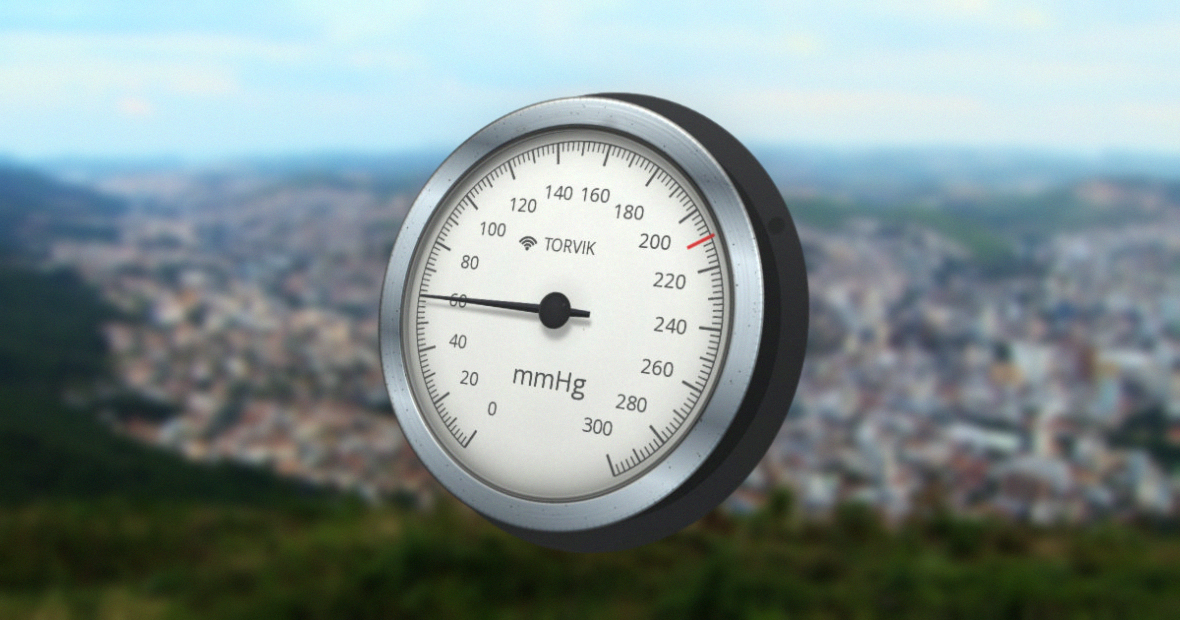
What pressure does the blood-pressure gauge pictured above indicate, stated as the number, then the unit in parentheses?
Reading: 60 (mmHg)
